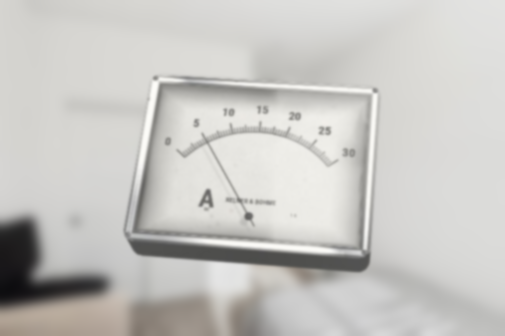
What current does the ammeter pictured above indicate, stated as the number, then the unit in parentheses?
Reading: 5 (A)
